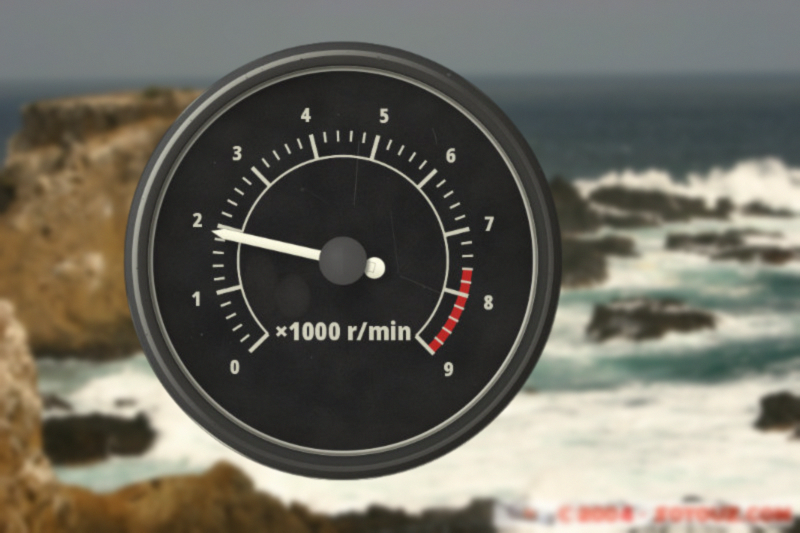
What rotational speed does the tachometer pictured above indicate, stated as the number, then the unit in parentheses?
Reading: 1900 (rpm)
